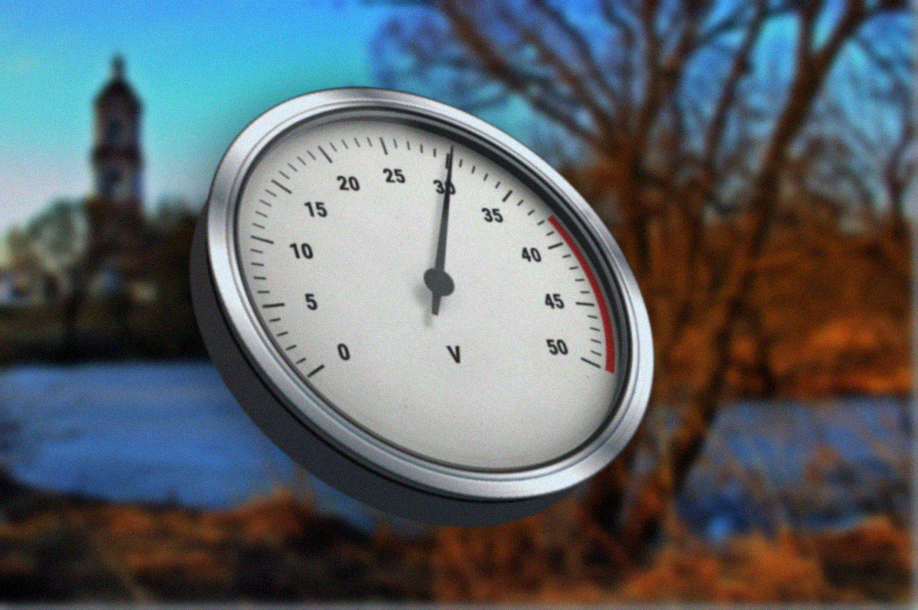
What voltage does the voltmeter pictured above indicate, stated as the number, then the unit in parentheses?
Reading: 30 (V)
